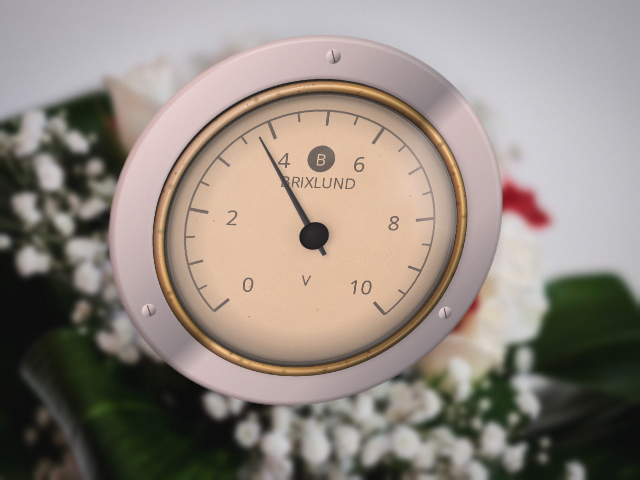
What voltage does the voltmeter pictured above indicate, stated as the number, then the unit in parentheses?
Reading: 3.75 (V)
